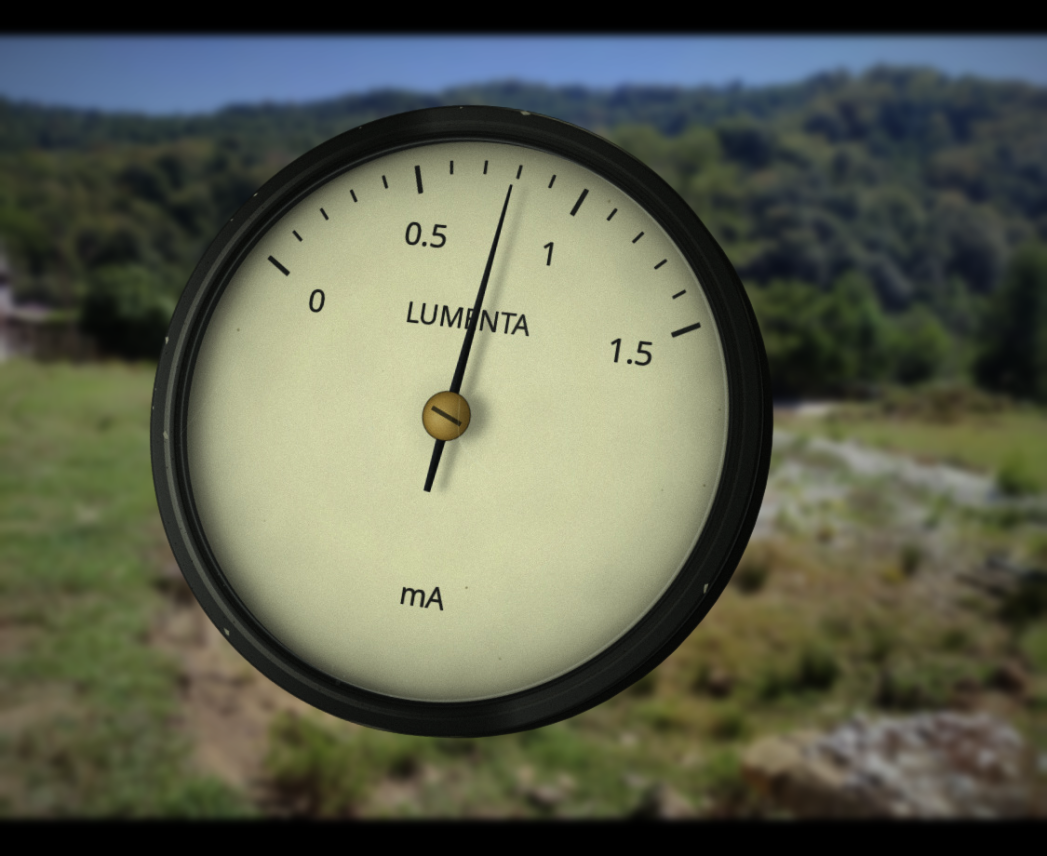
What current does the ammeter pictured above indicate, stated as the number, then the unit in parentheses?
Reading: 0.8 (mA)
